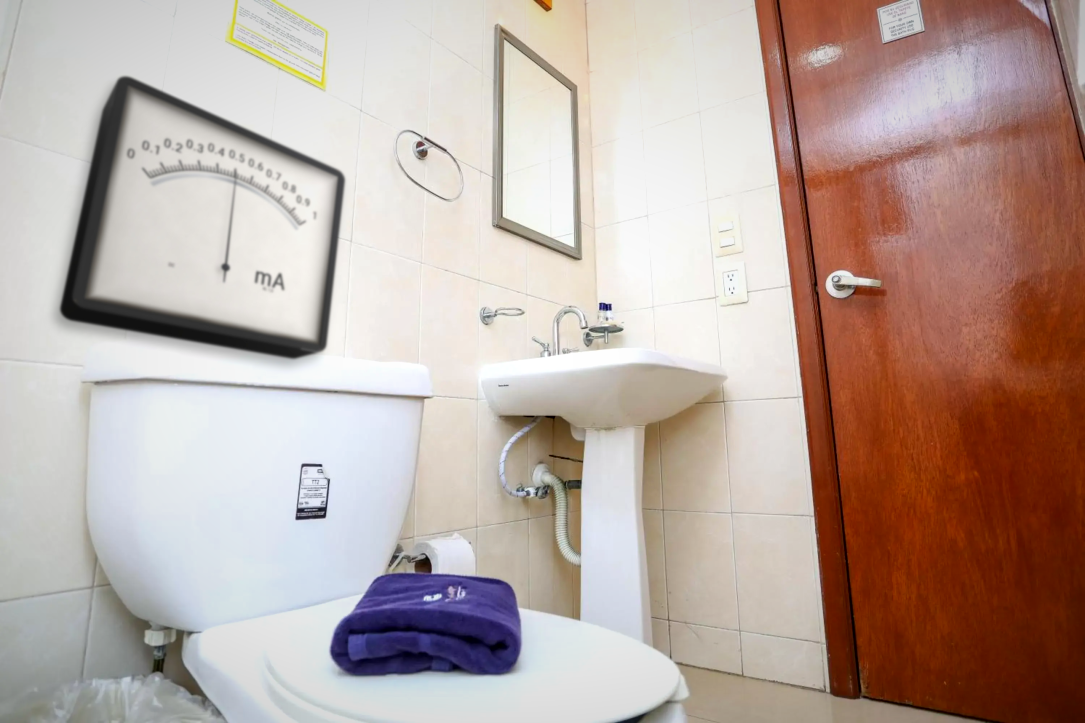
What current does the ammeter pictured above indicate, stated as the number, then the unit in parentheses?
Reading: 0.5 (mA)
